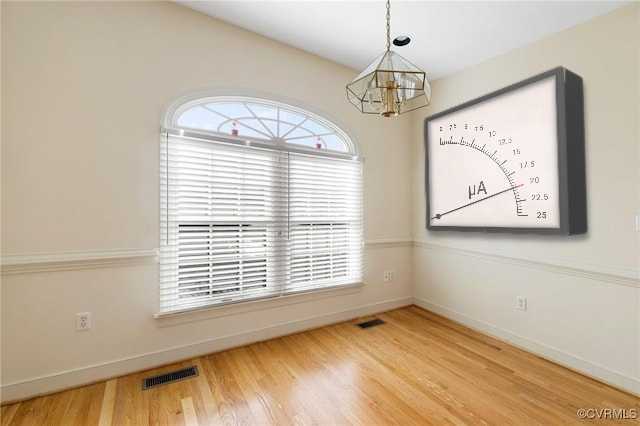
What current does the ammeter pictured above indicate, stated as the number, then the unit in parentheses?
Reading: 20 (µA)
